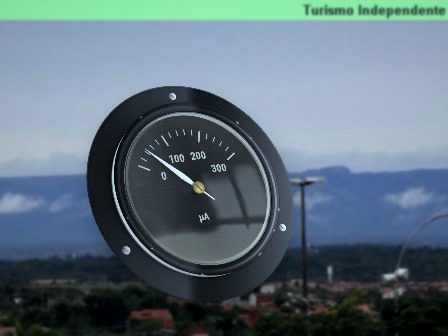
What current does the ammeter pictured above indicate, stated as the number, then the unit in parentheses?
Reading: 40 (µA)
